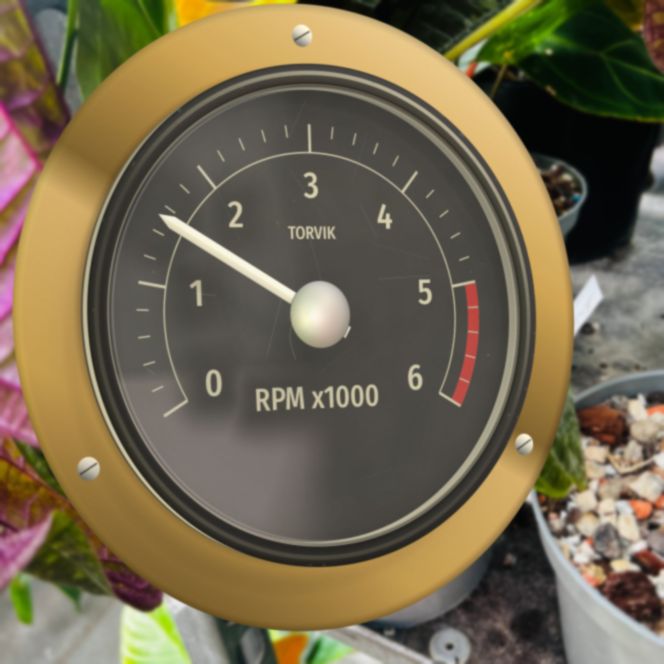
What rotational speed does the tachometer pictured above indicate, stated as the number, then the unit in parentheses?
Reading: 1500 (rpm)
